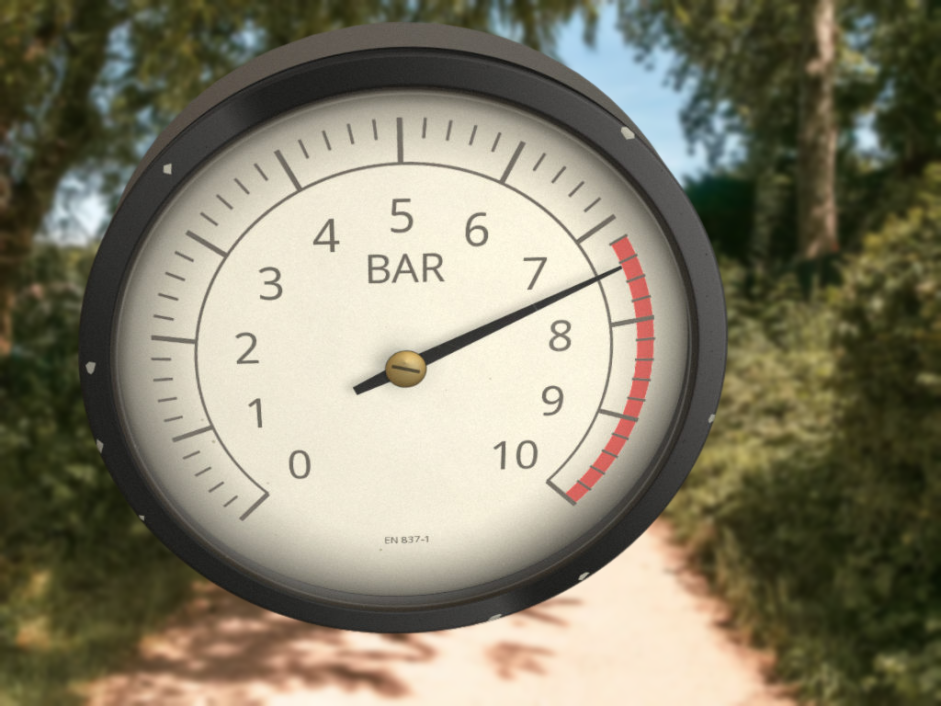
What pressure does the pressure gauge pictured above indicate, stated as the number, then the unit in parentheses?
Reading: 7.4 (bar)
